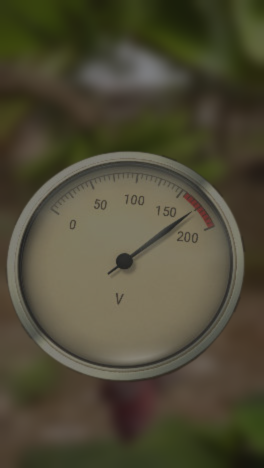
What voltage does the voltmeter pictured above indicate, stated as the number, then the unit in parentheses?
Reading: 175 (V)
